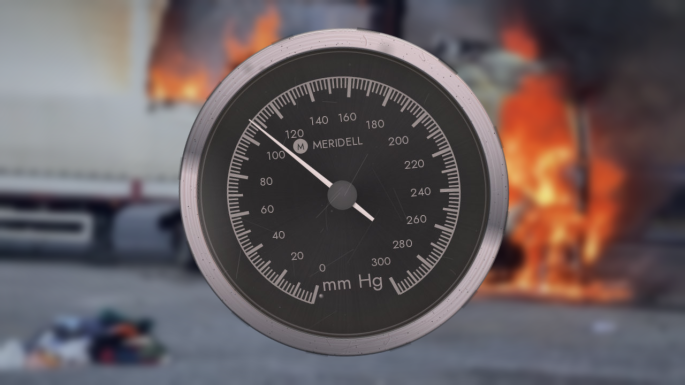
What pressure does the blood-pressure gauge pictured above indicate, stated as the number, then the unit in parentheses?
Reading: 108 (mmHg)
